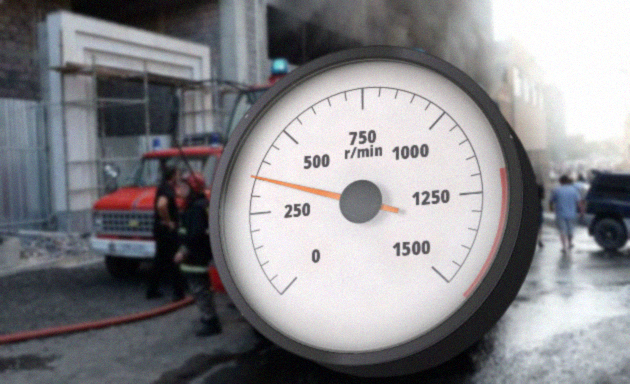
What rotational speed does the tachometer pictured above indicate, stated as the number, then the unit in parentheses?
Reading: 350 (rpm)
